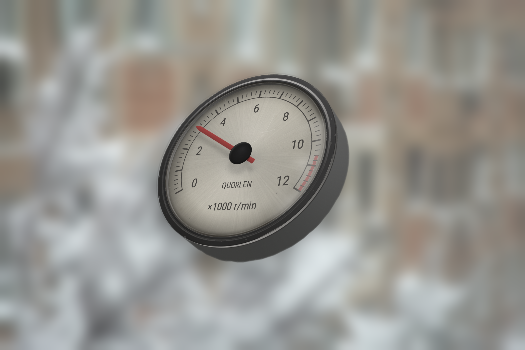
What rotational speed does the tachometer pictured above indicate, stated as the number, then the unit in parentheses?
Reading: 3000 (rpm)
